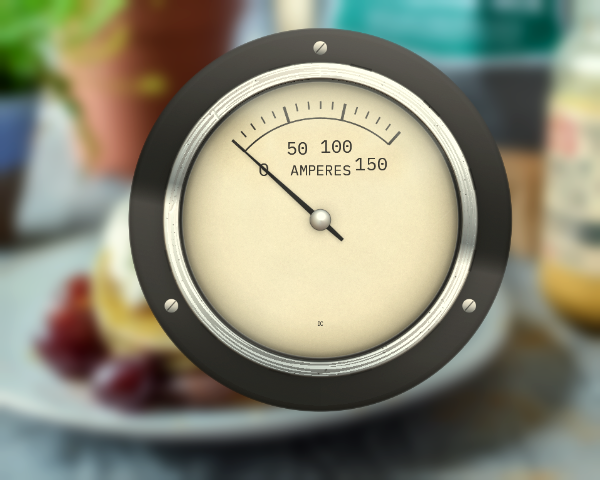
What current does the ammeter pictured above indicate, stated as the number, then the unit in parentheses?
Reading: 0 (A)
